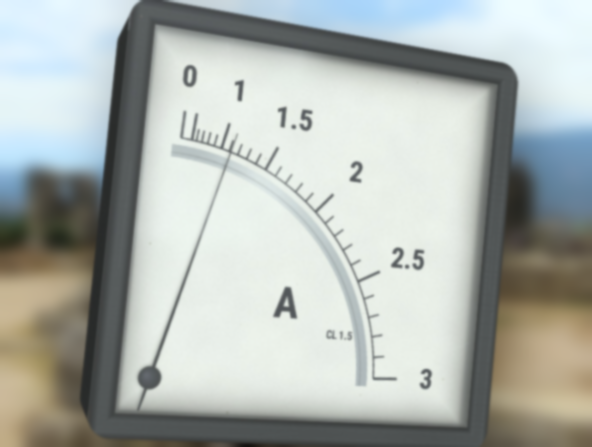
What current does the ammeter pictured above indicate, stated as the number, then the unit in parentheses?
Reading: 1.1 (A)
